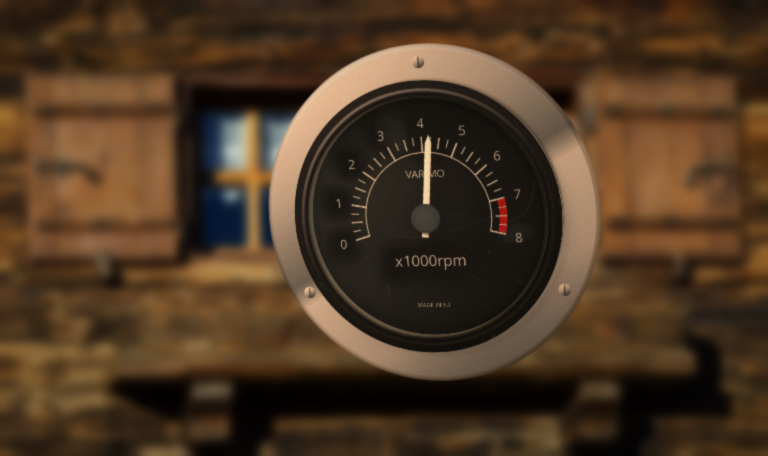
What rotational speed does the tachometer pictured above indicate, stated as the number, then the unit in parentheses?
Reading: 4250 (rpm)
